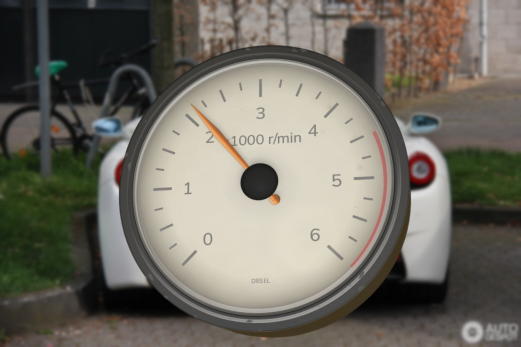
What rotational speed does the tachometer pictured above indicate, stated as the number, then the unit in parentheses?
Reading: 2125 (rpm)
